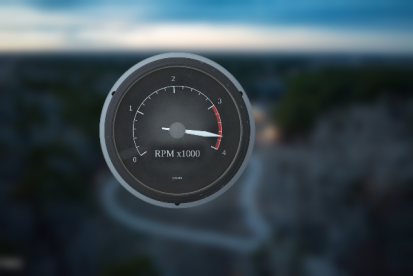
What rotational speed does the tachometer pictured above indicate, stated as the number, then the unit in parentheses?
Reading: 3700 (rpm)
